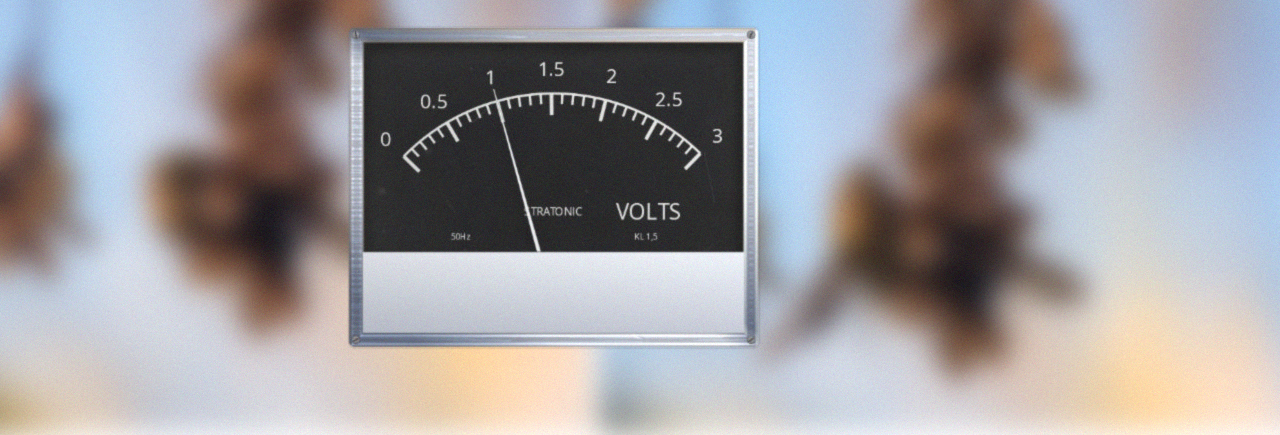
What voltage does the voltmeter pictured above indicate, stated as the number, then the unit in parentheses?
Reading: 1 (V)
